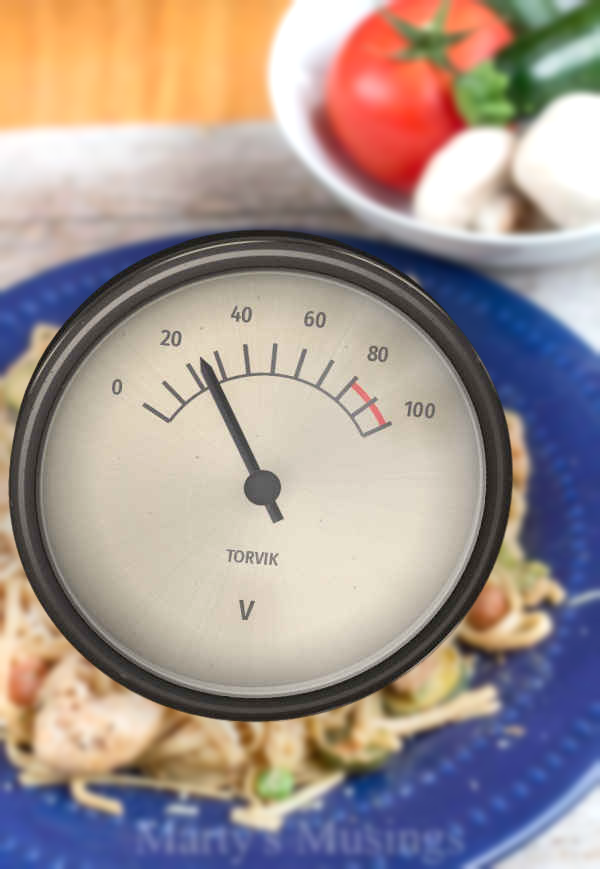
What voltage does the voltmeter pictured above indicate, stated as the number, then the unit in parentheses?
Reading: 25 (V)
